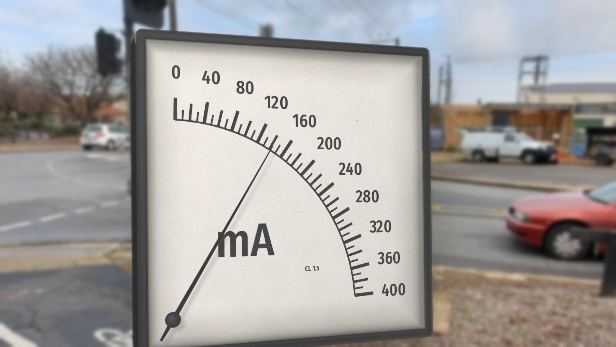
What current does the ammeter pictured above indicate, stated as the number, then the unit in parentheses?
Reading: 140 (mA)
